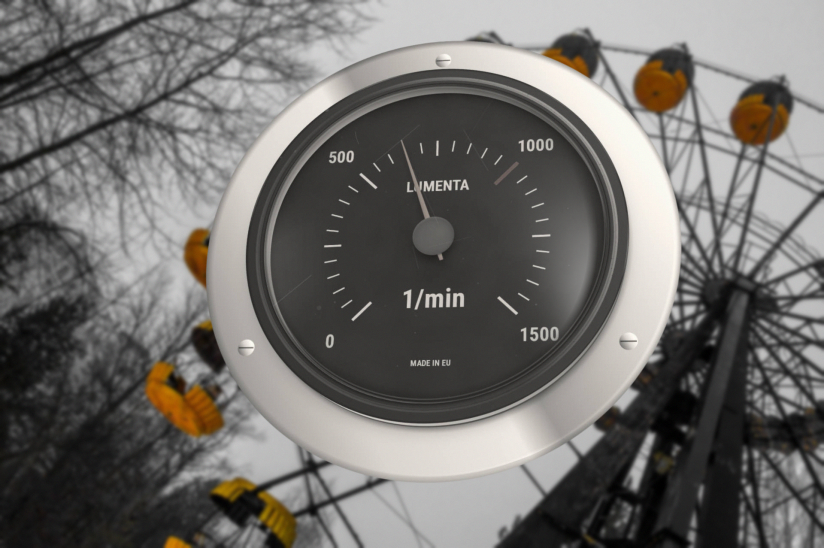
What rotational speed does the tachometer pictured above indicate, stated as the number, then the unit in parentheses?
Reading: 650 (rpm)
